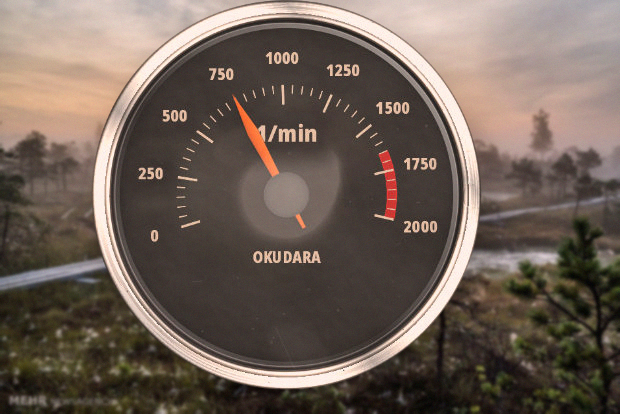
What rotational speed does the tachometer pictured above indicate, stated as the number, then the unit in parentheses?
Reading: 750 (rpm)
